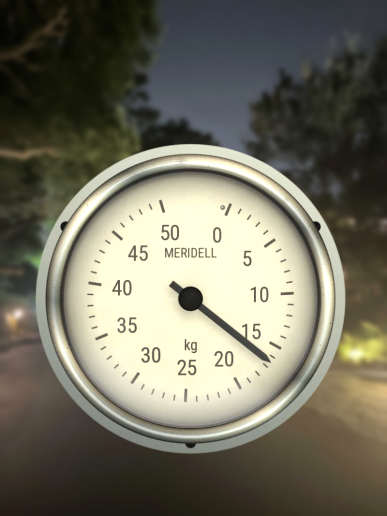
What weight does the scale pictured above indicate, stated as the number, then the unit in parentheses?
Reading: 16.5 (kg)
